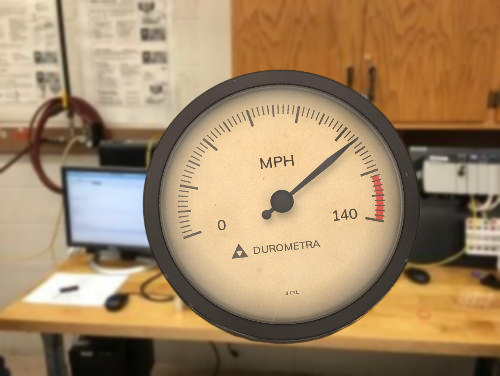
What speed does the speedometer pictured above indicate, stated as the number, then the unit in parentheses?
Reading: 106 (mph)
